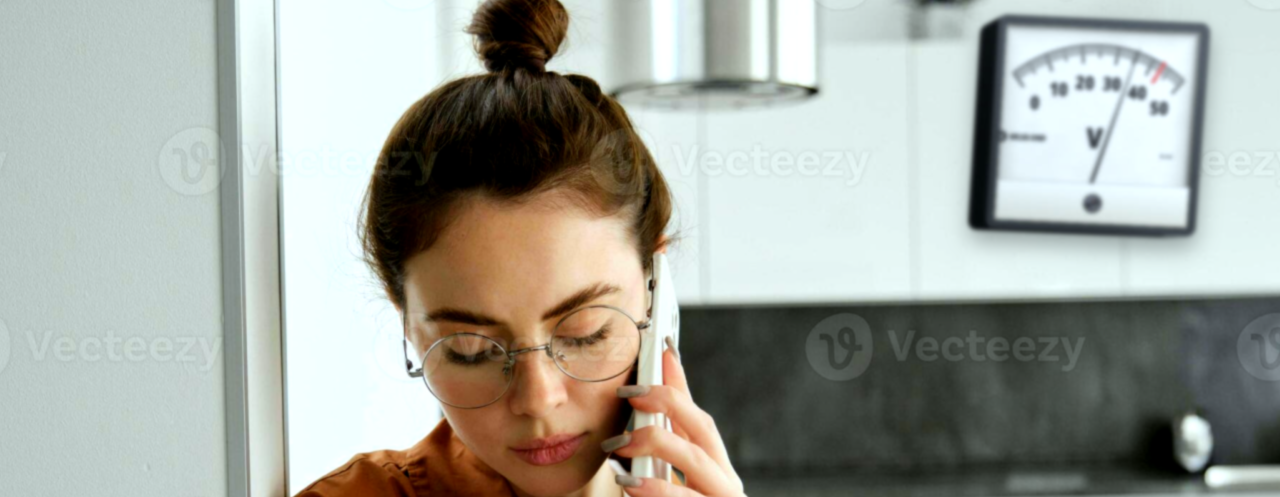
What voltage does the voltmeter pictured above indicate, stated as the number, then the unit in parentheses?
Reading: 35 (V)
